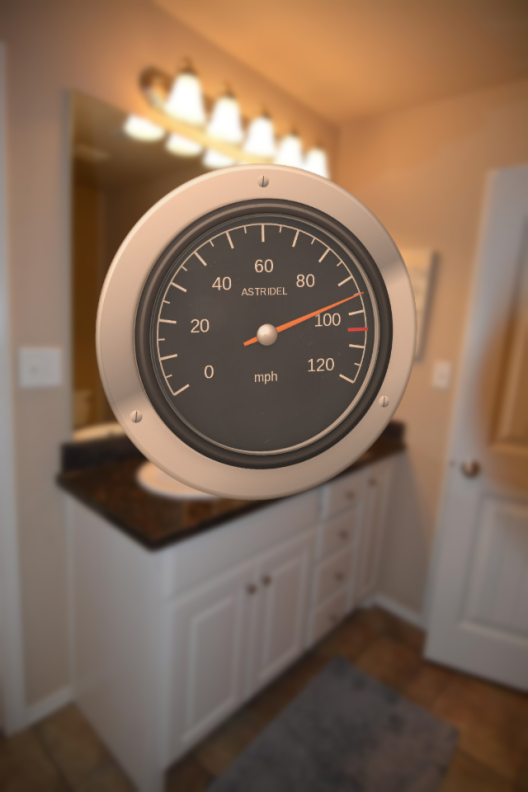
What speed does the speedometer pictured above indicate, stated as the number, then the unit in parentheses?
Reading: 95 (mph)
